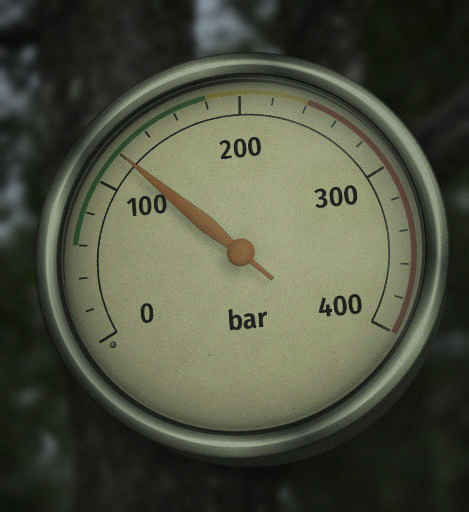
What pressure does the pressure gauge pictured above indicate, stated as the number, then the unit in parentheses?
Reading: 120 (bar)
